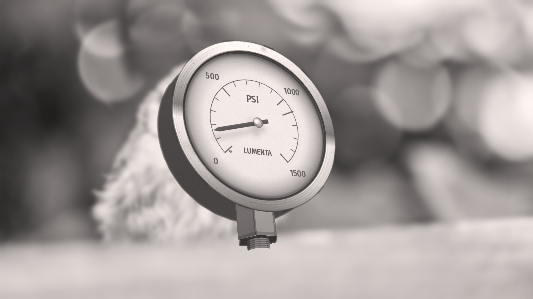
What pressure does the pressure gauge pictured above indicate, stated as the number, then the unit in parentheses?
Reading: 150 (psi)
